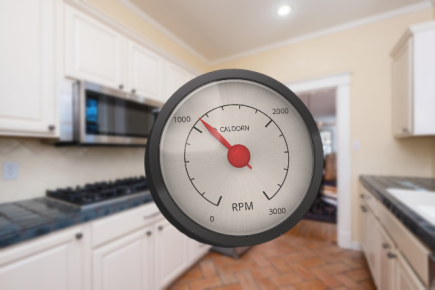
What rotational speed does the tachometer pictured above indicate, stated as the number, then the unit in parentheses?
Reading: 1100 (rpm)
